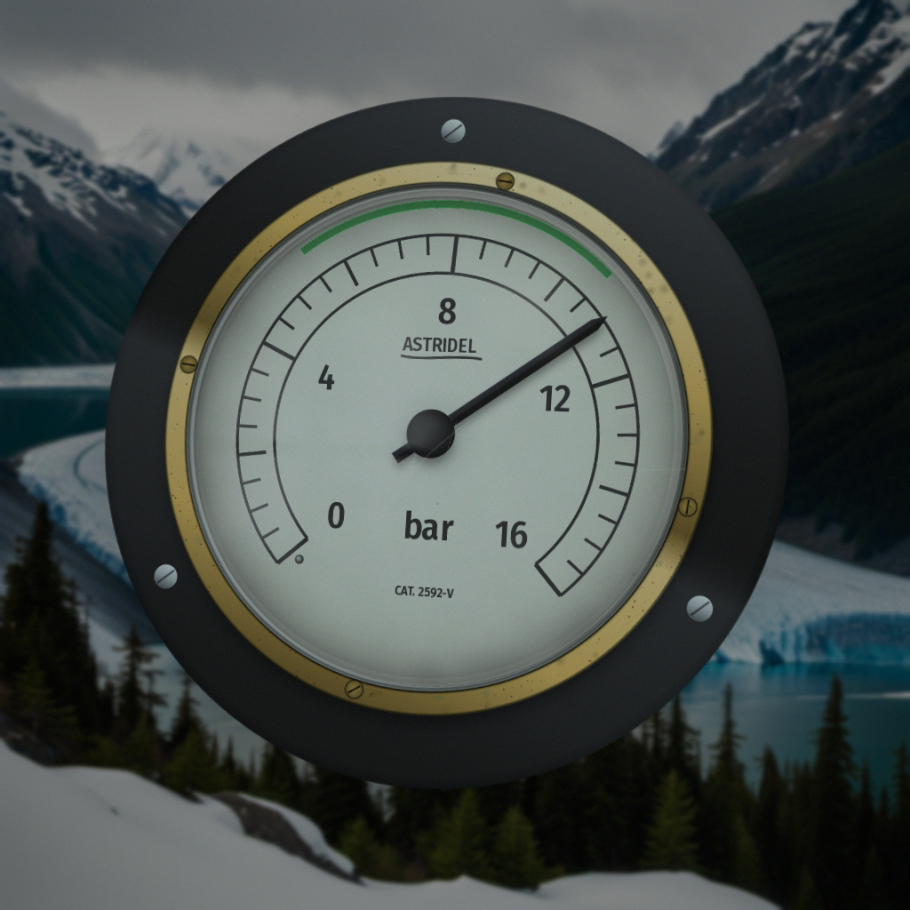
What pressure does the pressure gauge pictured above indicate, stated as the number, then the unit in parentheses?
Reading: 11 (bar)
